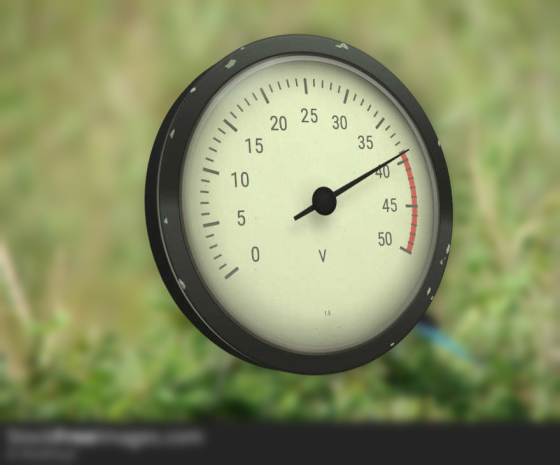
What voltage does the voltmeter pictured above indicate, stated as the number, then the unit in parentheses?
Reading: 39 (V)
